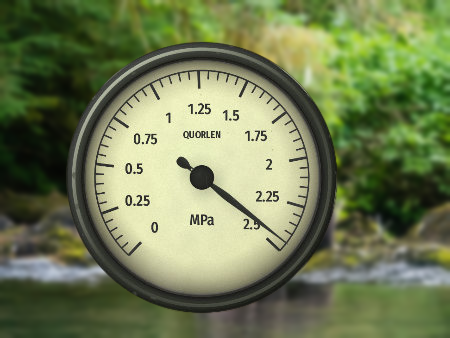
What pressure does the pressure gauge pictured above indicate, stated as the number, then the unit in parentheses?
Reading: 2.45 (MPa)
